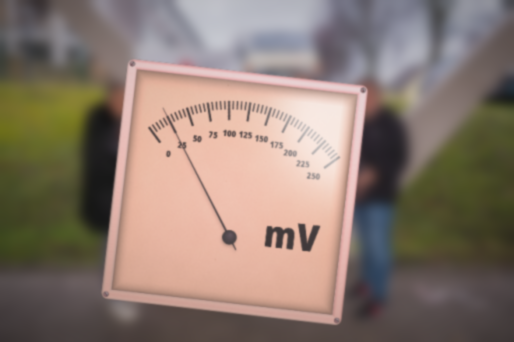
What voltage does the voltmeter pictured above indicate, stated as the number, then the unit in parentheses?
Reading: 25 (mV)
